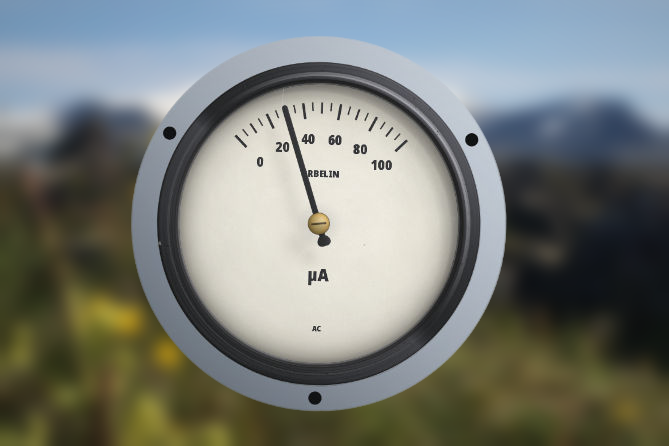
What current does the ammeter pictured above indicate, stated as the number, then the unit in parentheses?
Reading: 30 (µA)
